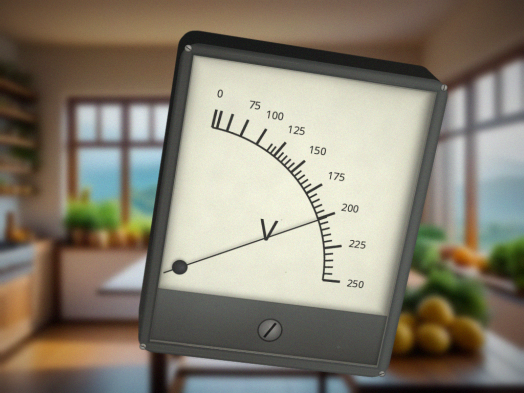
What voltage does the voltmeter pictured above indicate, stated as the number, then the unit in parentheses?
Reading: 200 (V)
